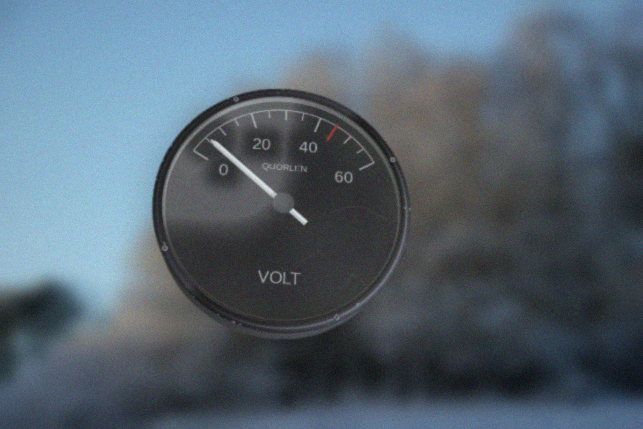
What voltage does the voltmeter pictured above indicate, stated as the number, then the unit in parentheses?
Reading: 5 (V)
